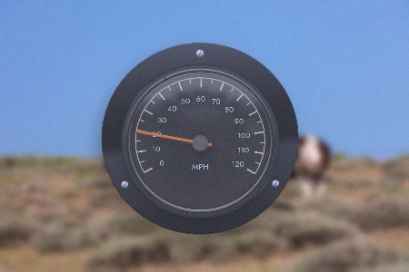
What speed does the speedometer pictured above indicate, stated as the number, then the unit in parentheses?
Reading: 20 (mph)
